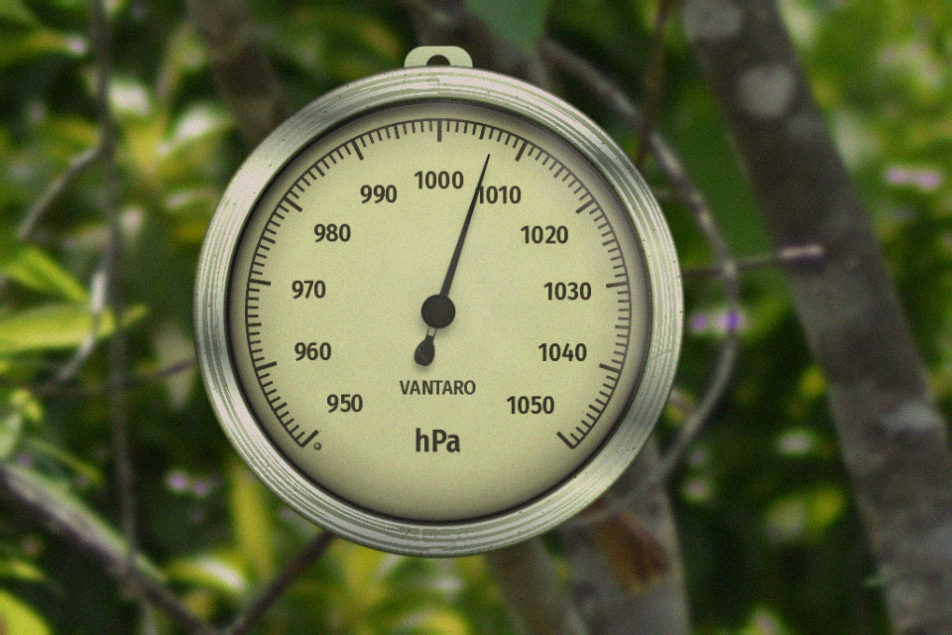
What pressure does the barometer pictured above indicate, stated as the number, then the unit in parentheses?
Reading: 1006.5 (hPa)
